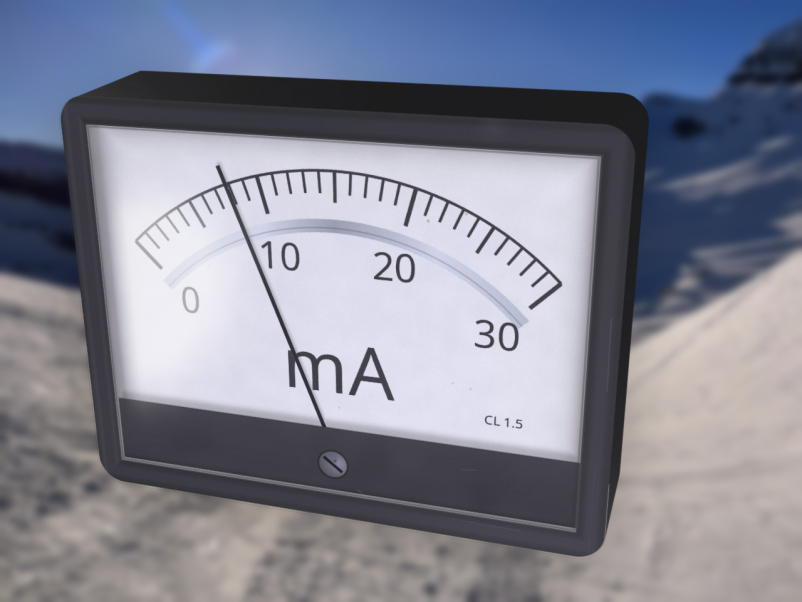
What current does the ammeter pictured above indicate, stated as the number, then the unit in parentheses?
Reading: 8 (mA)
